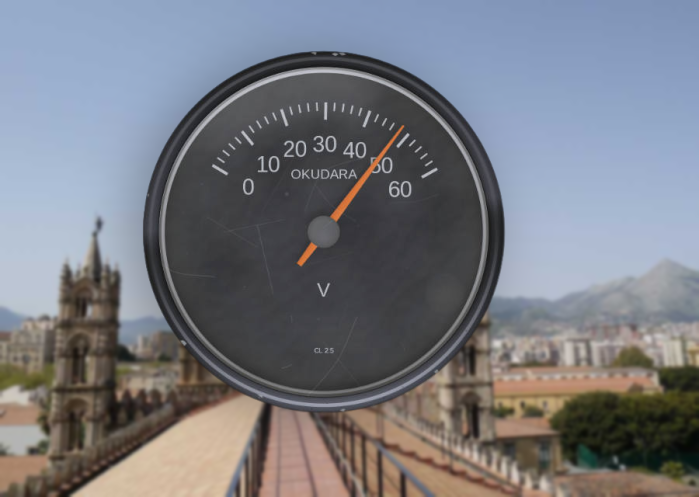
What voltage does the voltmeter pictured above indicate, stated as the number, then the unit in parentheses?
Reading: 48 (V)
